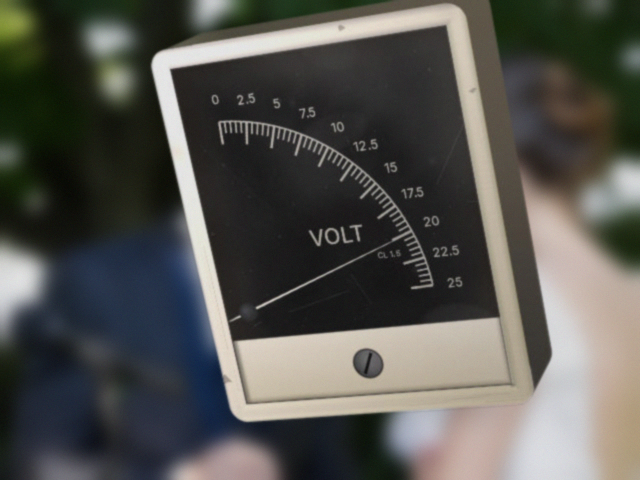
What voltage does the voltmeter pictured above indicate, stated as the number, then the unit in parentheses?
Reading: 20 (V)
